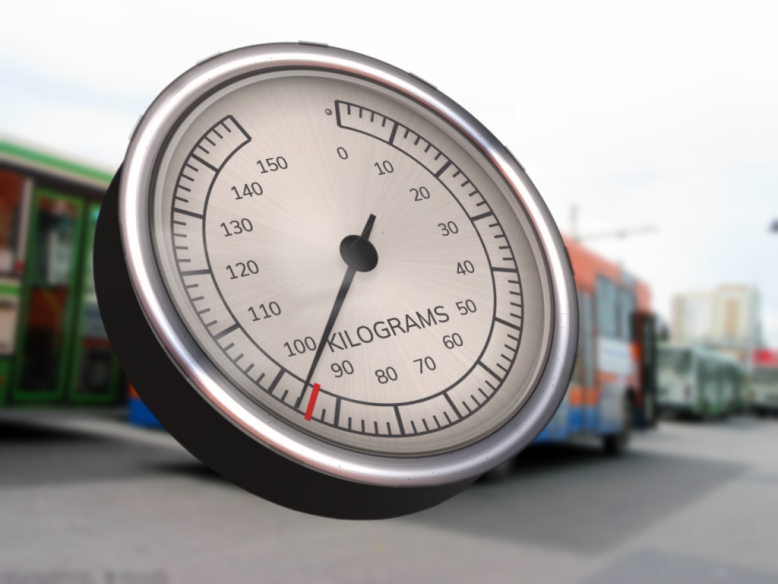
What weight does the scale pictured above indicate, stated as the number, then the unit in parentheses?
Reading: 96 (kg)
